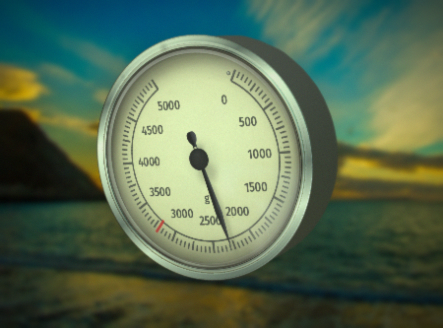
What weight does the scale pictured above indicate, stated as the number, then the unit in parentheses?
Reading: 2250 (g)
